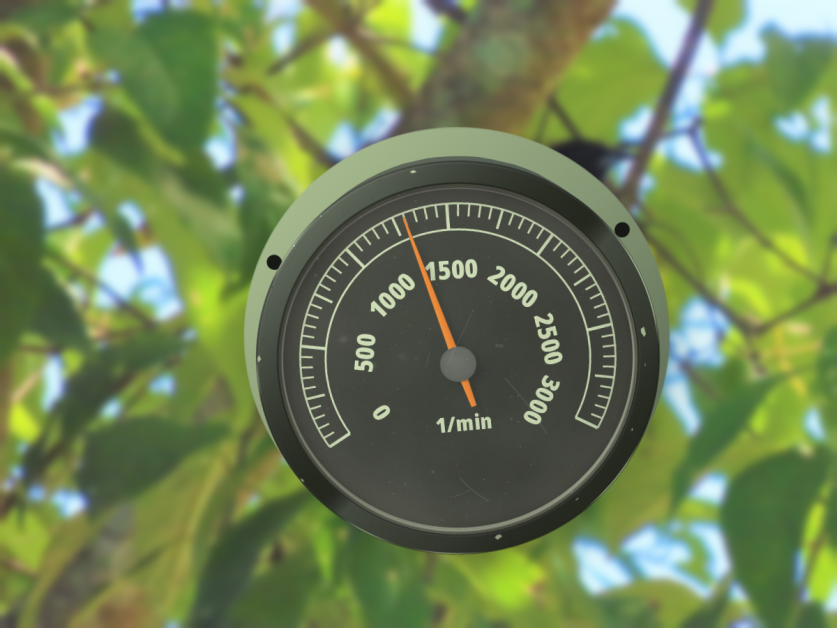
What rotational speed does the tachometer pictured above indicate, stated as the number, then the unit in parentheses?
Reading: 1300 (rpm)
